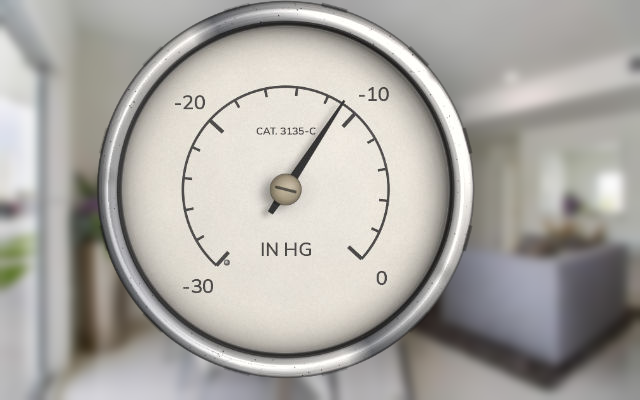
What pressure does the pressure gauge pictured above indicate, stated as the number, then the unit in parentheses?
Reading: -11 (inHg)
